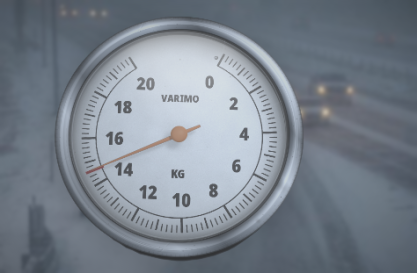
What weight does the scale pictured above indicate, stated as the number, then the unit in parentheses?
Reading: 14.6 (kg)
